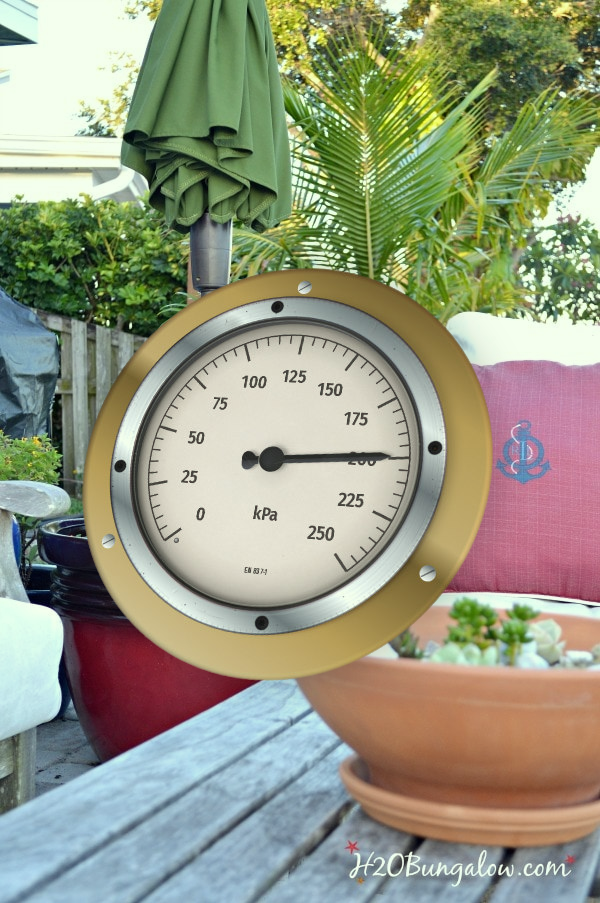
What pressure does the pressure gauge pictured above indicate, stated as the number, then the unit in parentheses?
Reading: 200 (kPa)
